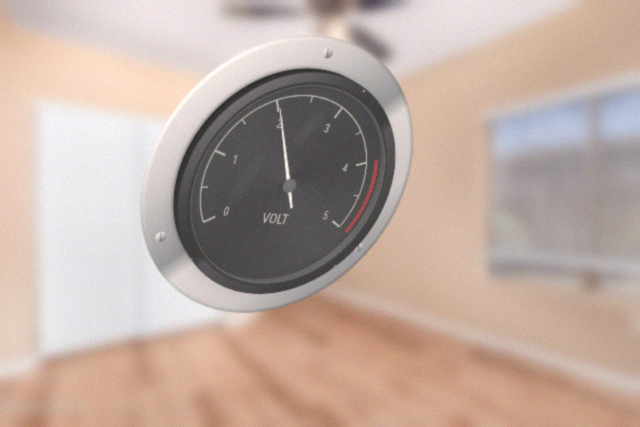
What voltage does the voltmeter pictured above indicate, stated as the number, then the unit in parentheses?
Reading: 2 (V)
